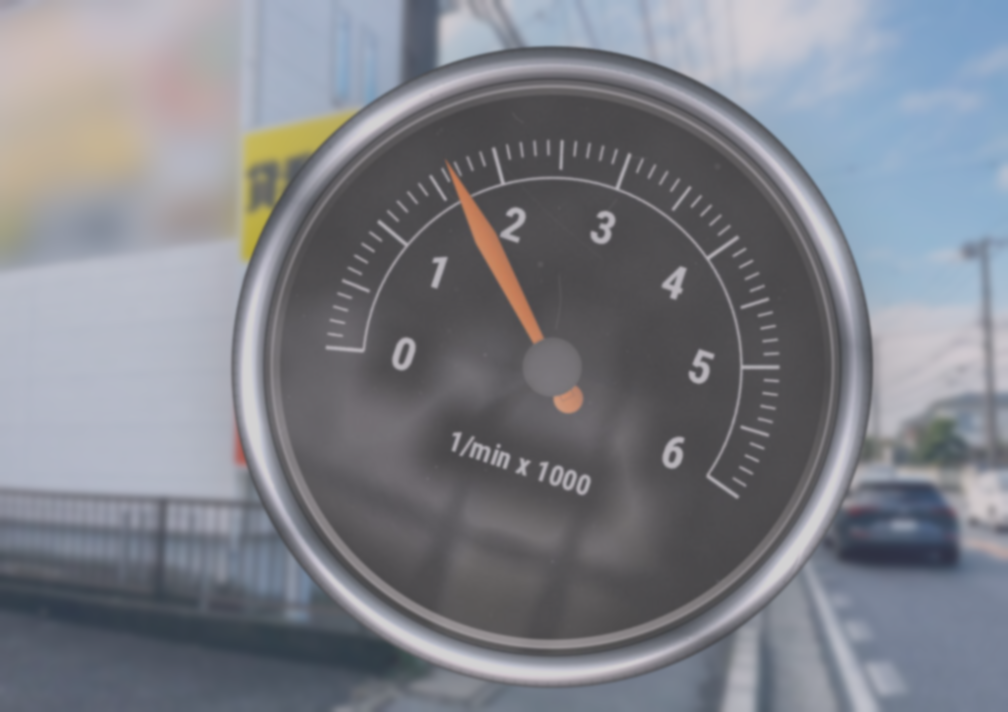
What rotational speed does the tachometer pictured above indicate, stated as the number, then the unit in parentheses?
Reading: 1650 (rpm)
